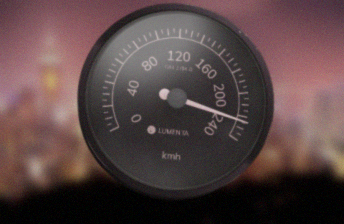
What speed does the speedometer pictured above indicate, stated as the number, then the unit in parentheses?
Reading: 225 (km/h)
